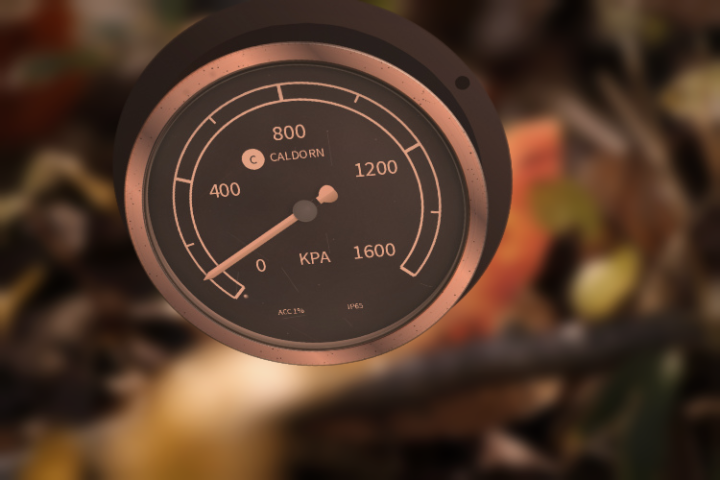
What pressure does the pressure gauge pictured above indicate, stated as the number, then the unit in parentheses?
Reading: 100 (kPa)
